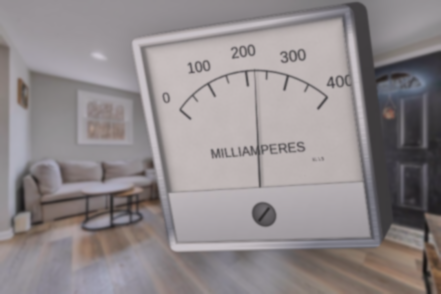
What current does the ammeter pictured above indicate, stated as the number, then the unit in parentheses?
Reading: 225 (mA)
